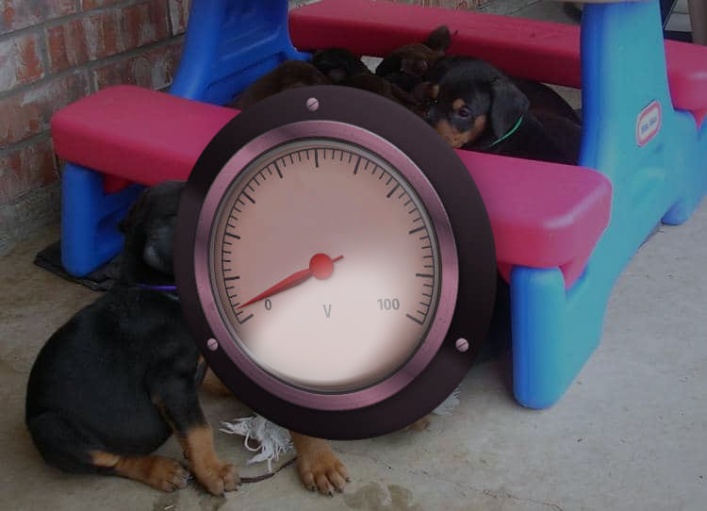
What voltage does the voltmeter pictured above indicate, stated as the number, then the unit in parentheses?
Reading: 3 (V)
